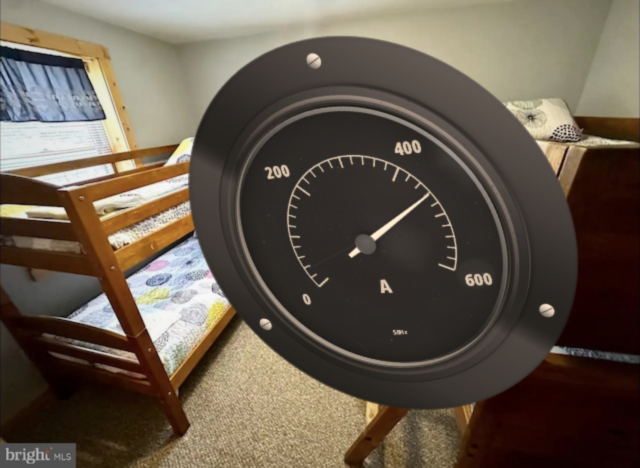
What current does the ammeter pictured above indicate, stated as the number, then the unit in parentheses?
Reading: 460 (A)
